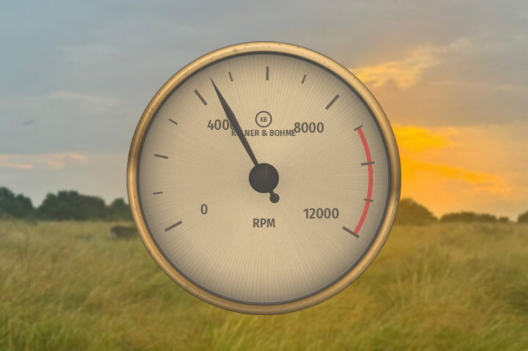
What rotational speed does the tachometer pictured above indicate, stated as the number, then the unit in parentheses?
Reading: 4500 (rpm)
